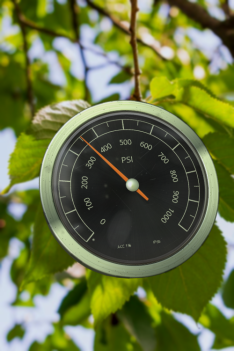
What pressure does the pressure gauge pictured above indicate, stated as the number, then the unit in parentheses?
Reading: 350 (psi)
